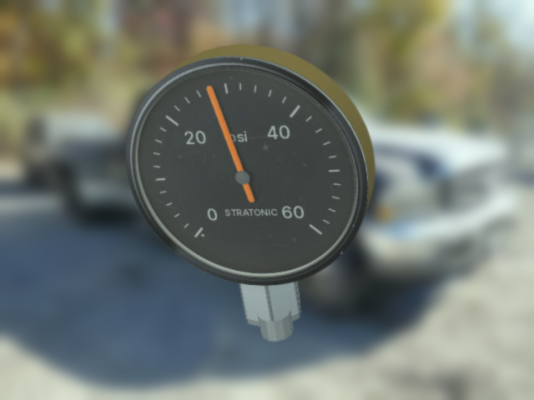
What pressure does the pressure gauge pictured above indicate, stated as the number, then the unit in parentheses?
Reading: 28 (psi)
